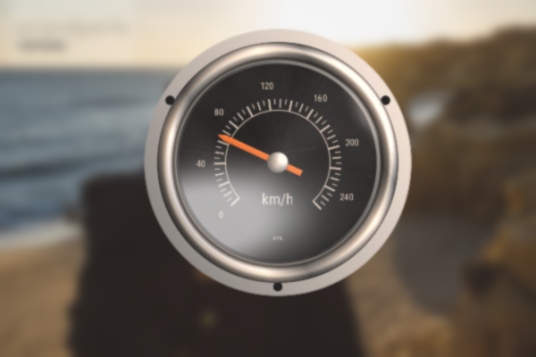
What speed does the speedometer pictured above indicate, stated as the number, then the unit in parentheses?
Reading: 65 (km/h)
